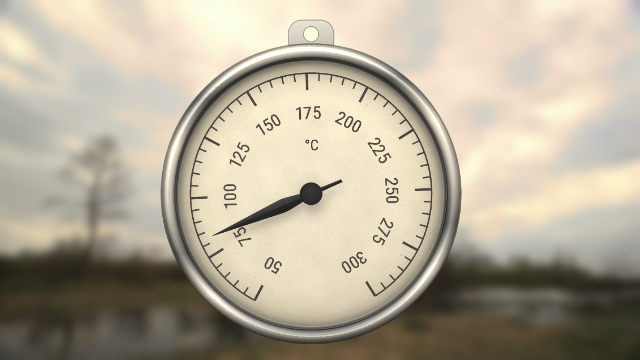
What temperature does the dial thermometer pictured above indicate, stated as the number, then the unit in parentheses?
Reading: 82.5 (°C)
